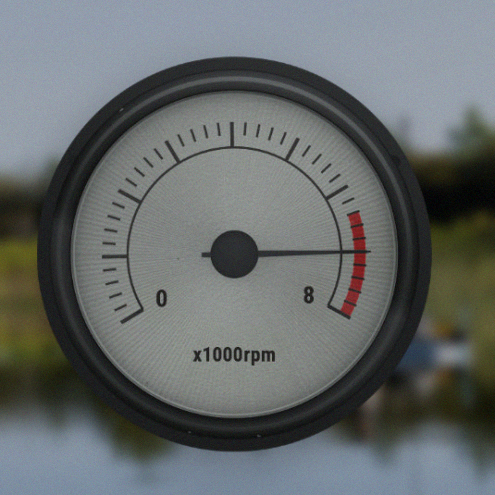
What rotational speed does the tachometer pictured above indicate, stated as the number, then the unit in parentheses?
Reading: 7000 (rpm)
